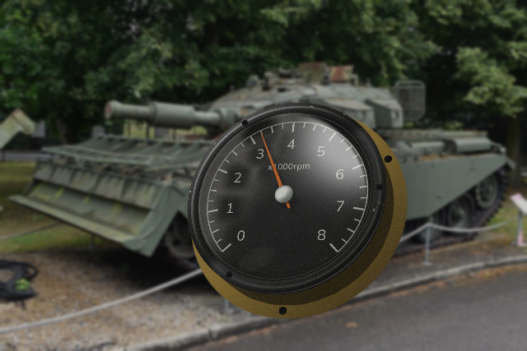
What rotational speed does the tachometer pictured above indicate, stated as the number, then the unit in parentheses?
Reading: 3250 (rpm)
